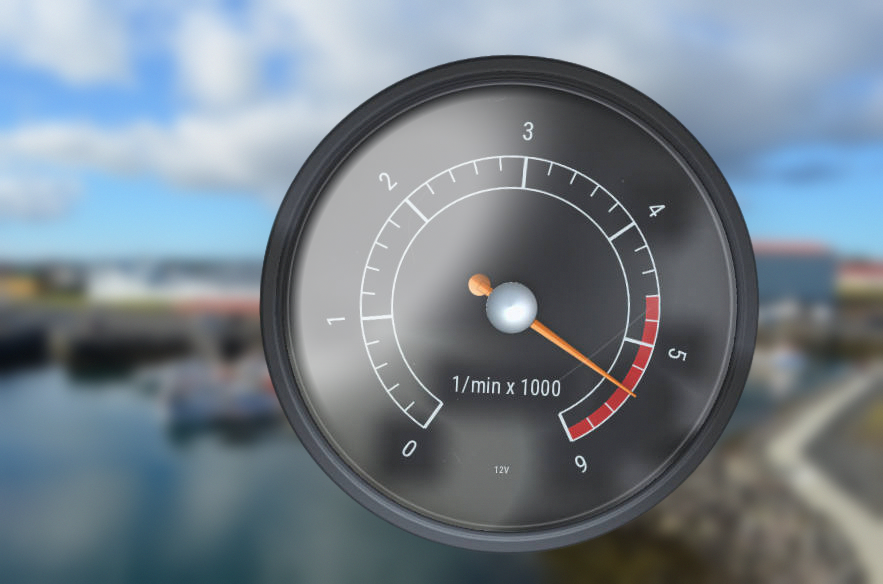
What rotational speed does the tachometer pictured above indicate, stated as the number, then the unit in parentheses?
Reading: 5400 (rpm)
